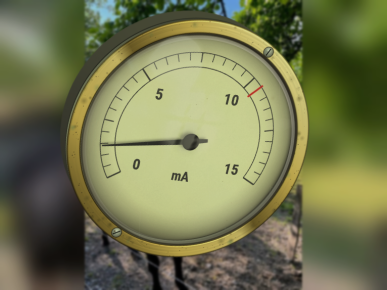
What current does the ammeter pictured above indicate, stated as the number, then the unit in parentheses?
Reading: 1.5 (mA)
